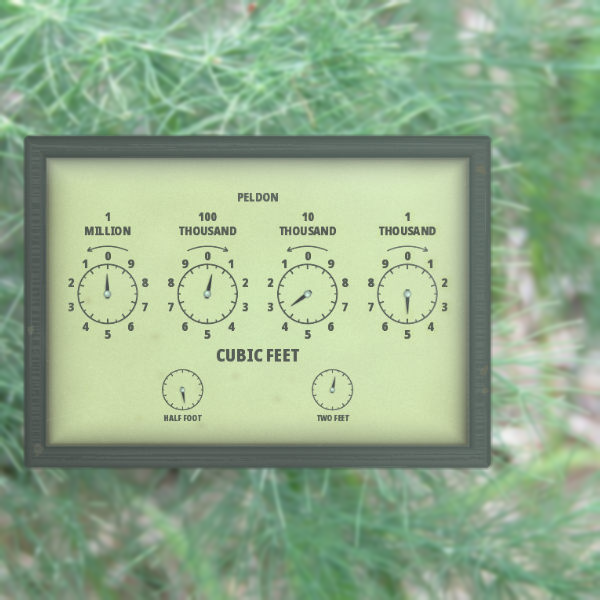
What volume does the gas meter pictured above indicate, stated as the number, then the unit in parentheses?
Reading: 3500 (ft³)
